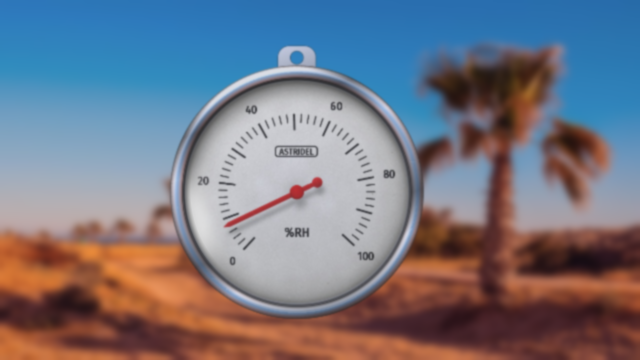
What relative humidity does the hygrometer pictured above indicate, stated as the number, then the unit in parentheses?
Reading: 8 (%)
